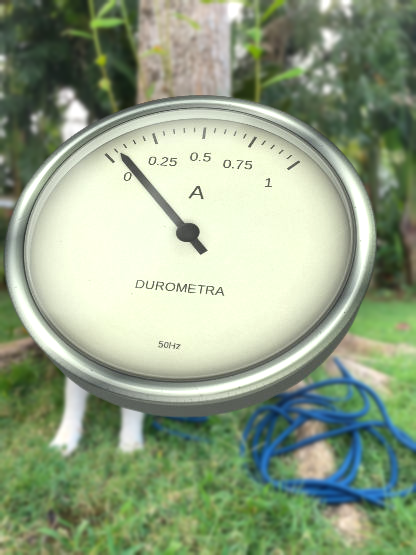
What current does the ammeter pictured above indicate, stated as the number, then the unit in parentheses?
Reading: 0.05 (A)
